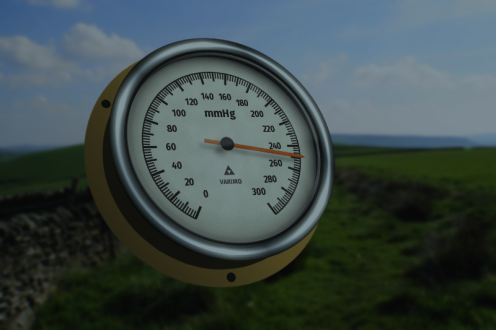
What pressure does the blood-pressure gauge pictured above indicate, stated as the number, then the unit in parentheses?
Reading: 250 (mmHg)
